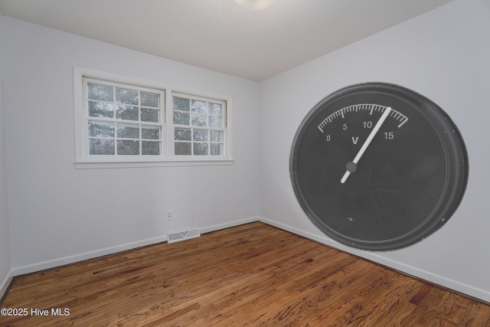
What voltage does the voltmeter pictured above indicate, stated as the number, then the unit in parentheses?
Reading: 12.5 (V)
